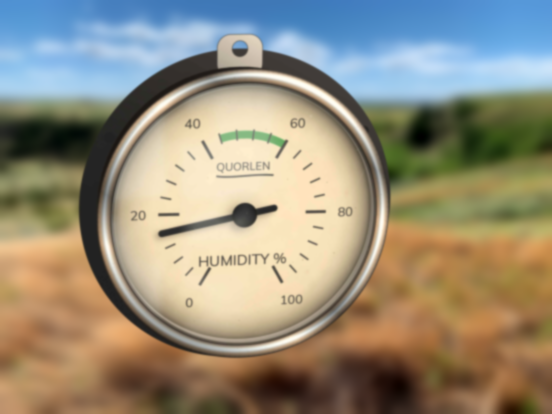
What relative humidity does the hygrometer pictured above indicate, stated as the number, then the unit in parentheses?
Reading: 16 (%)
